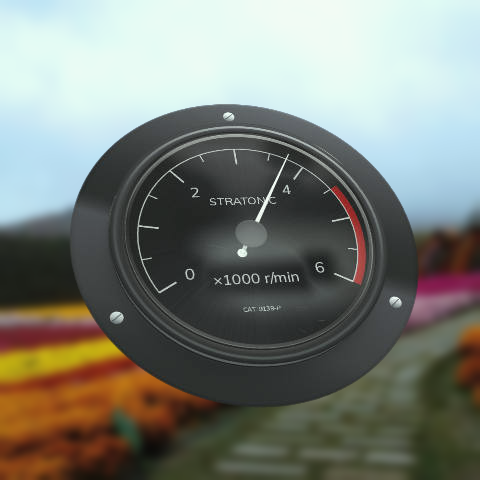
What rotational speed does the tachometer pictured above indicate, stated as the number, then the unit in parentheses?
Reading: 3750 (rpm)
